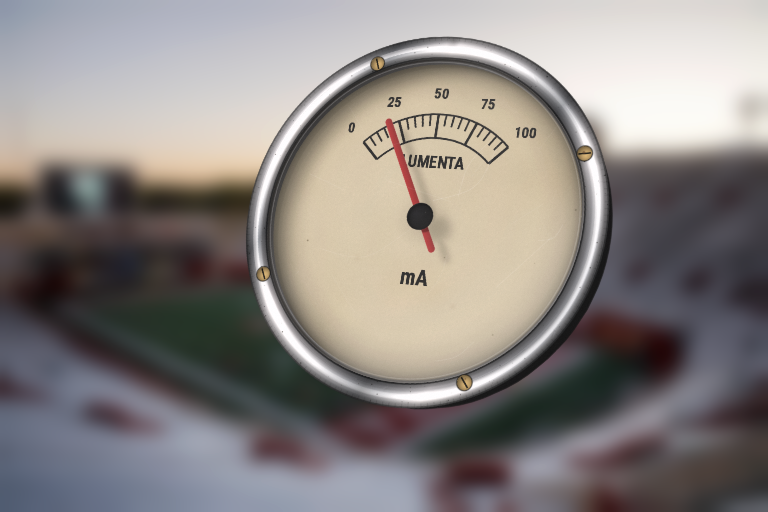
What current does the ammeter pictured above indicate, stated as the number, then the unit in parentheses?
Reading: 20 (mA)
